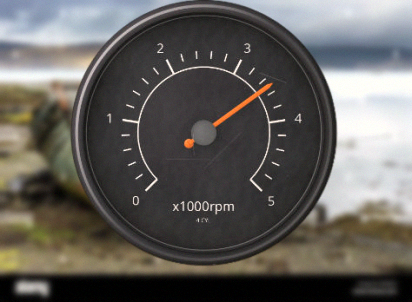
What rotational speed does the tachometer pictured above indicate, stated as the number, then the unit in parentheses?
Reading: 3500 (rpm)
